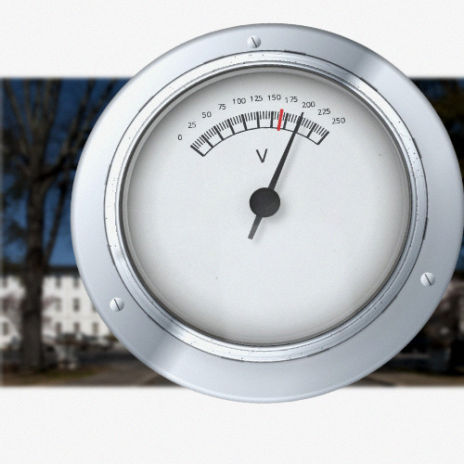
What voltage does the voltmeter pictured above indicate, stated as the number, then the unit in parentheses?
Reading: 200 (V)
